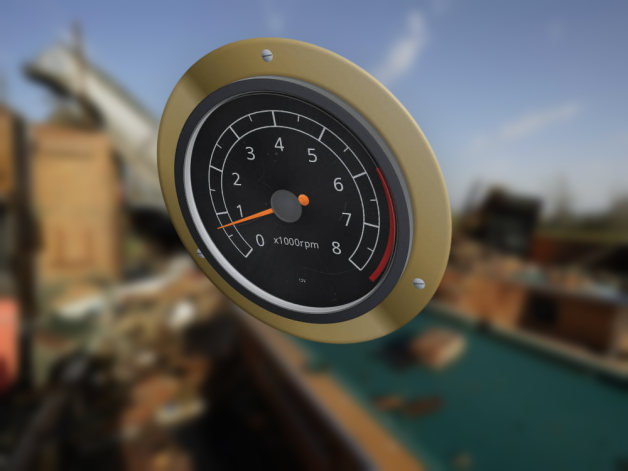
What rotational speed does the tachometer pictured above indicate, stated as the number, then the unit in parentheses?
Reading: 750 (rpm)
